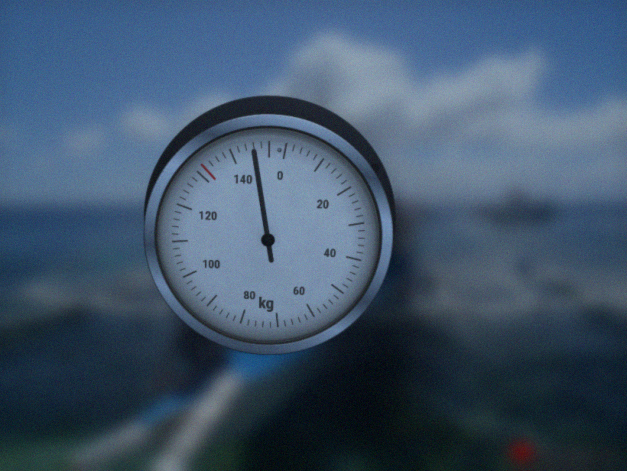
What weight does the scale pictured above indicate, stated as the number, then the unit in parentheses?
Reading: 146 (kg)
